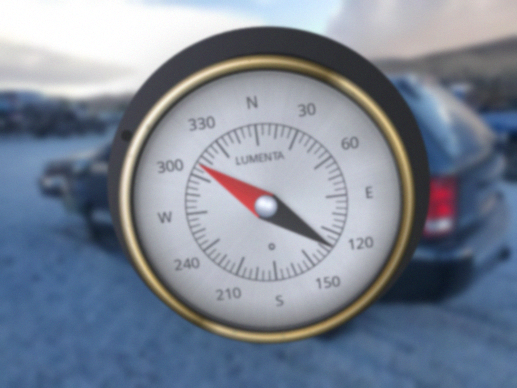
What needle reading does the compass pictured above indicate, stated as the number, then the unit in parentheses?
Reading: 310 (°)
